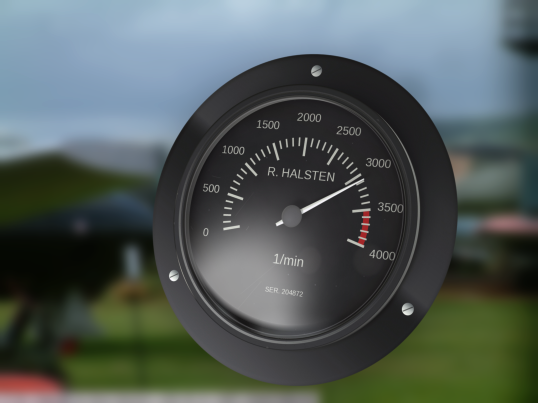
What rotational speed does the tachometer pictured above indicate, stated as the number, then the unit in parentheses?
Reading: 3100 (rpm)
